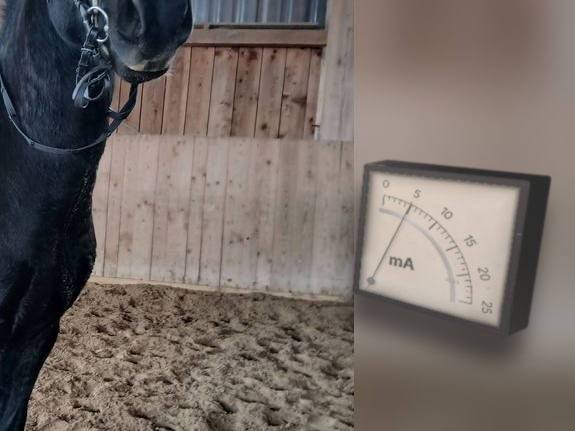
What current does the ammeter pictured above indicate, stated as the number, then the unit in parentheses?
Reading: 5 (mA)
